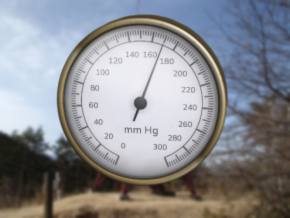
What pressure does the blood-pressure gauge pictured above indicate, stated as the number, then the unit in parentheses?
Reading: 170 (mmHg)
